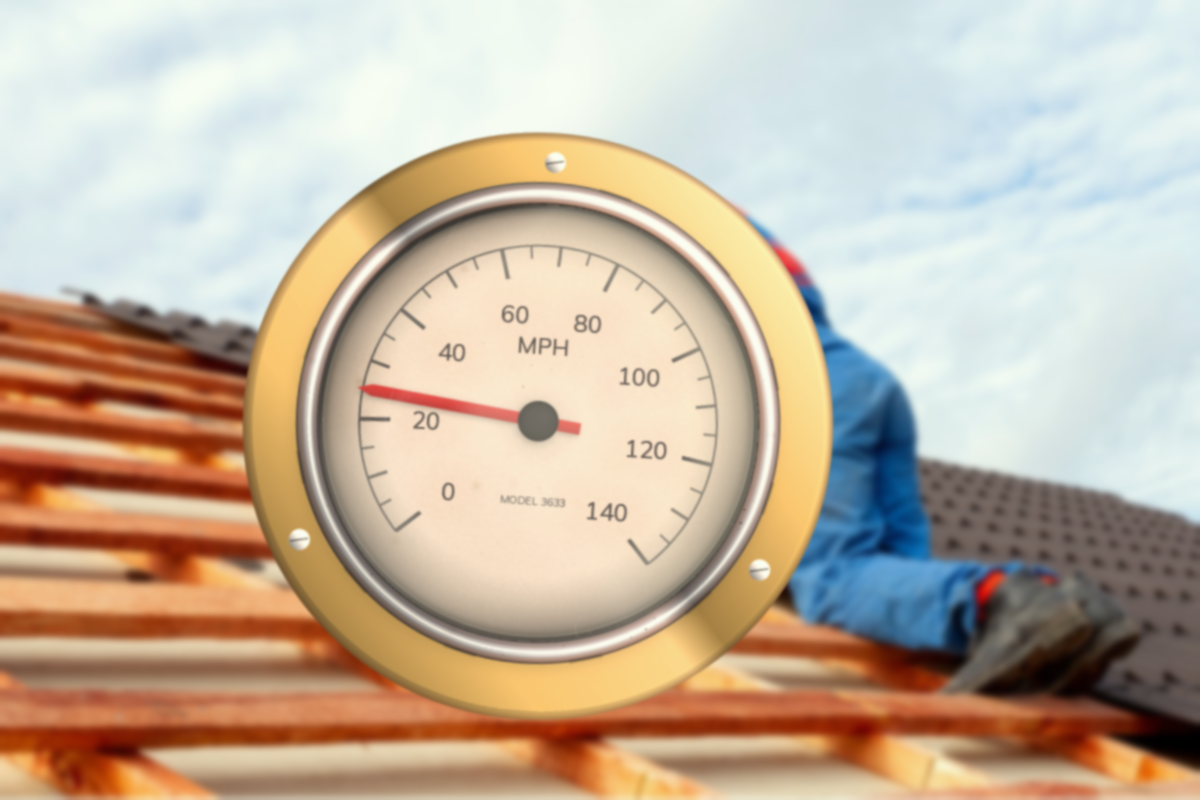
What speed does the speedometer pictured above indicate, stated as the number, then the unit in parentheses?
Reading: 25 (mph)
